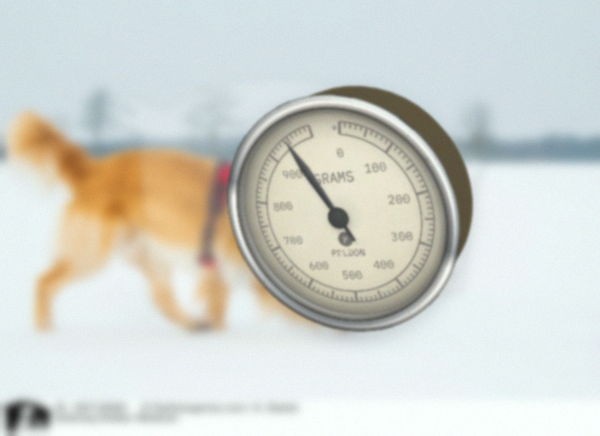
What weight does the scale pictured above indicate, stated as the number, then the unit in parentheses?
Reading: 950 (g)
